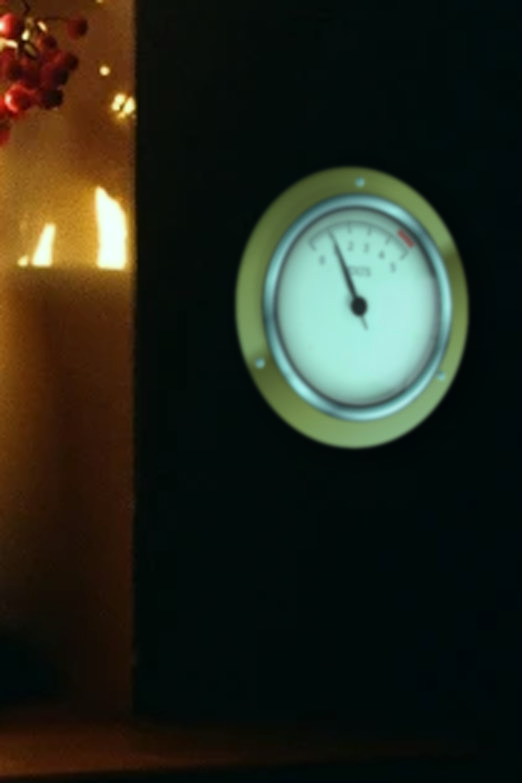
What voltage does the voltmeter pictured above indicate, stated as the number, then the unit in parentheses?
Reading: 1 (V)
